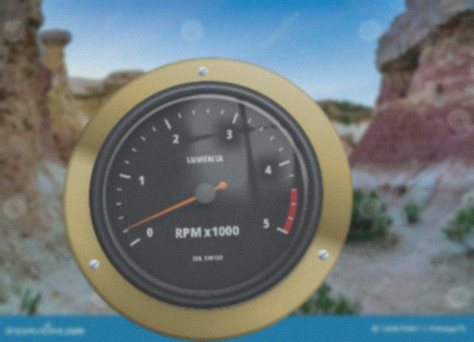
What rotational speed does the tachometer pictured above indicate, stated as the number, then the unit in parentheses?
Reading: 200 (rpm)
